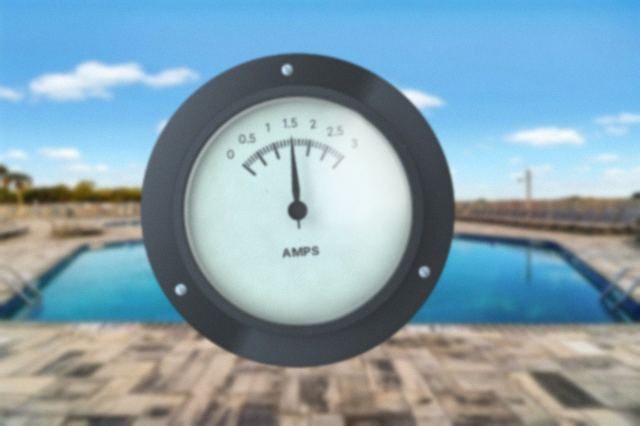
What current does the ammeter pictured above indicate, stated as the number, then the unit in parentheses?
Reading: 1.5 (A)
